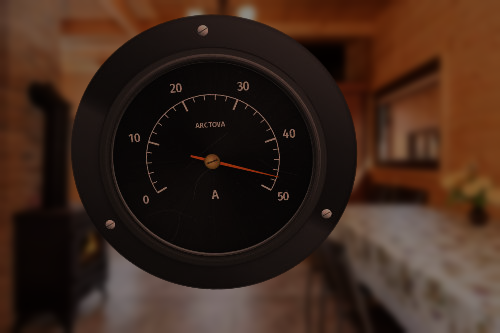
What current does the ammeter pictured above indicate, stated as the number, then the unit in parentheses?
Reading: 47 (A)
